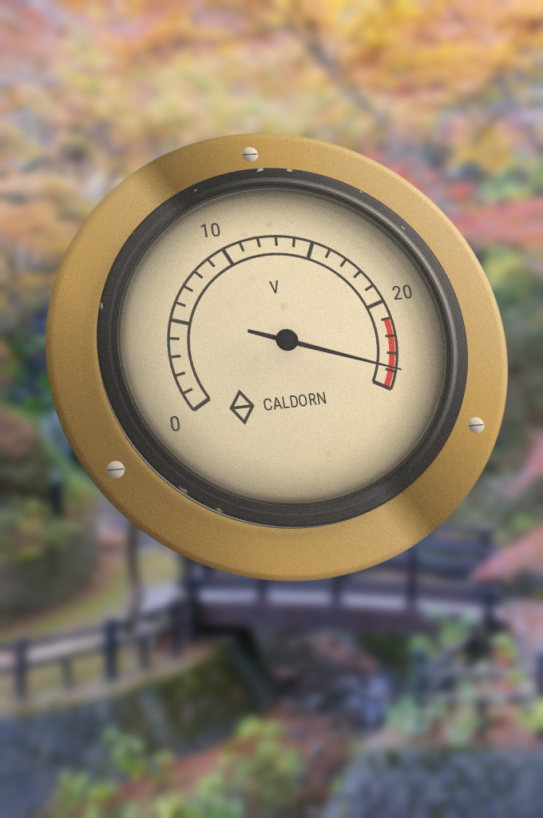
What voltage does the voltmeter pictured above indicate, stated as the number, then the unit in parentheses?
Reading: 24 (V)
